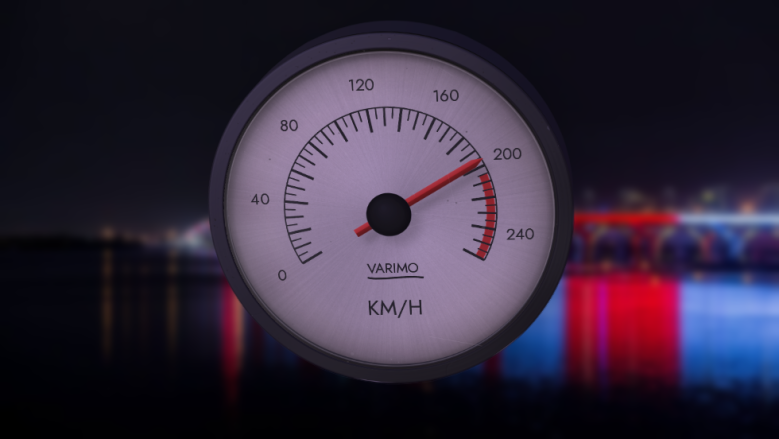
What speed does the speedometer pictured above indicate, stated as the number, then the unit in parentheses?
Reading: 195 (km/h)
